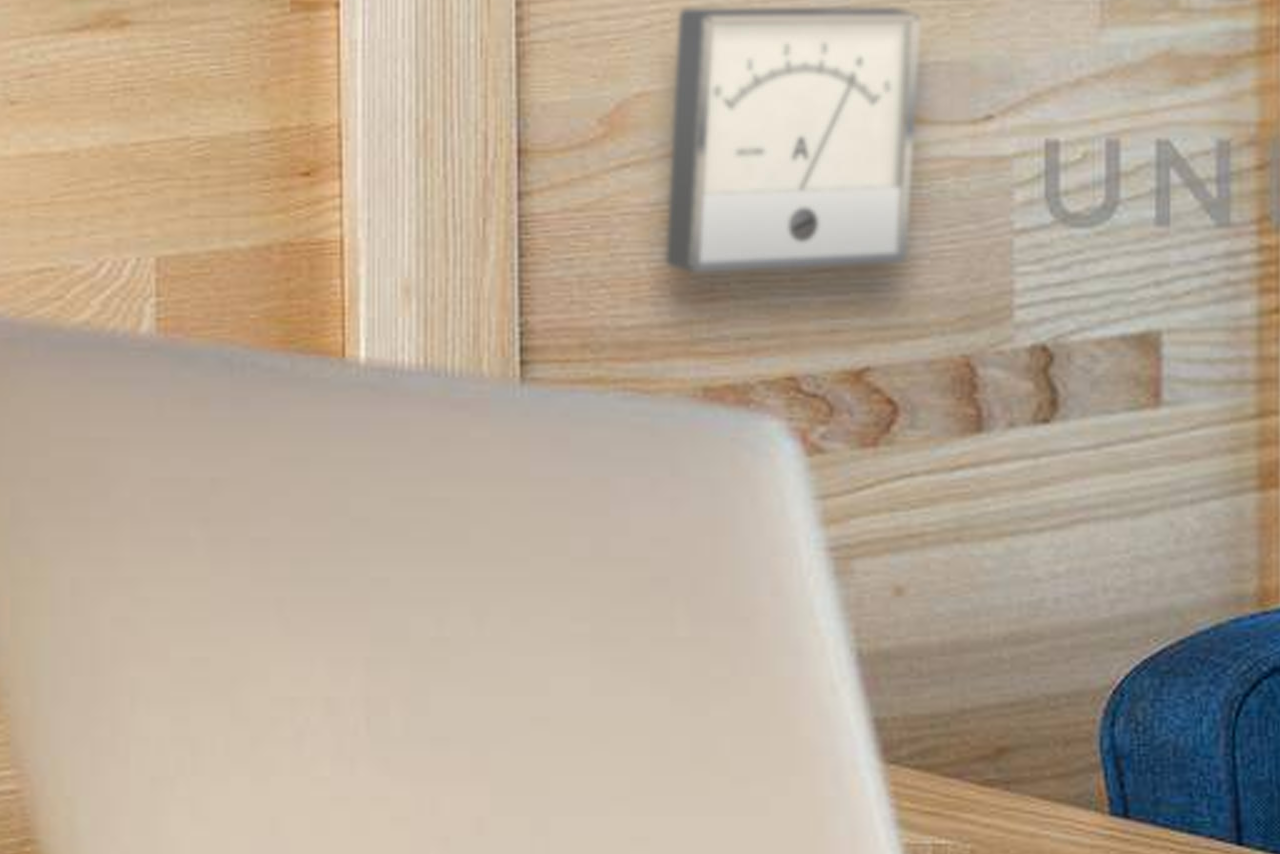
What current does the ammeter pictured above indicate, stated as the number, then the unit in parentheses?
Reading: 4 (A)
